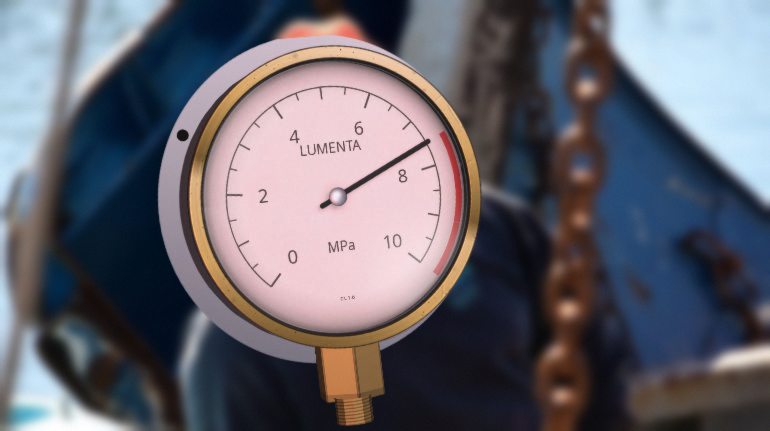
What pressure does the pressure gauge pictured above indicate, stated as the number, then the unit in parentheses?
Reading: 7.5 (MPa)
